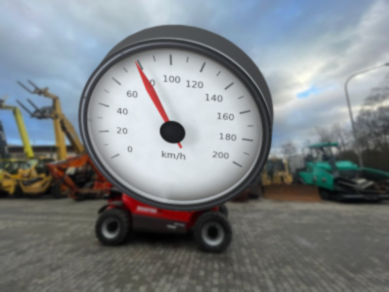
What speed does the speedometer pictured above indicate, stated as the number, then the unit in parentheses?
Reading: 80 (km/h)
